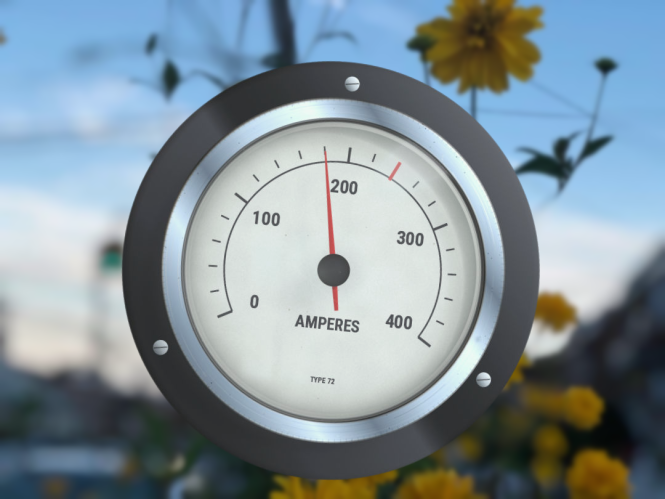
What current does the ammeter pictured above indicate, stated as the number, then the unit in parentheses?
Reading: 180 (A)
